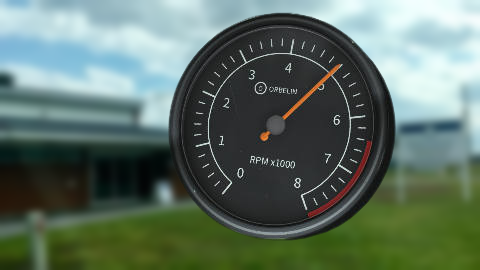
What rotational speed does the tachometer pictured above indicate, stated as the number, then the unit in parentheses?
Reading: 5000 (rpm)
